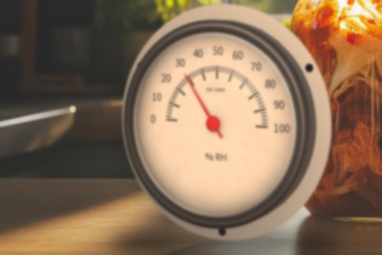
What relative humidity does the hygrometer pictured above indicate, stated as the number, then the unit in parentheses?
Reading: 30 (%)
